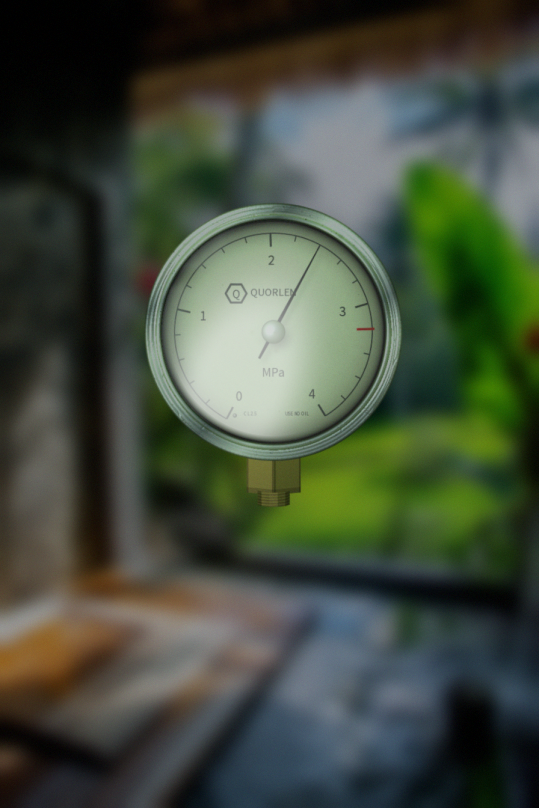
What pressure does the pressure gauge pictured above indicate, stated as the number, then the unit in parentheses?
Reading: 2.4 (MPa)
